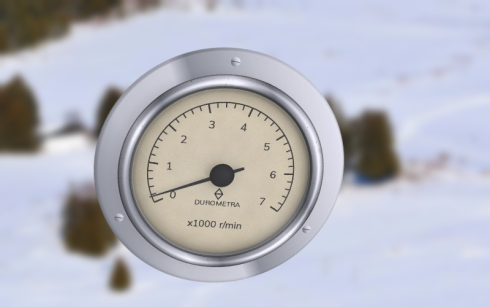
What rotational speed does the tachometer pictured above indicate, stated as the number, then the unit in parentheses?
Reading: 200 (rpm)
